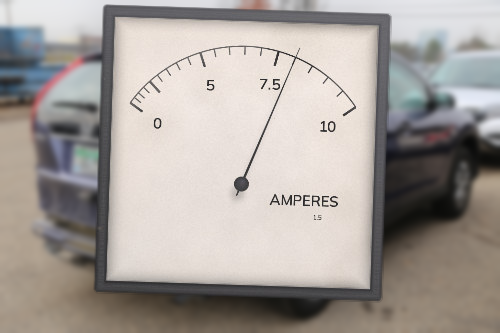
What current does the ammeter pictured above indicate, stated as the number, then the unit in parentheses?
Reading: 8 (A)
